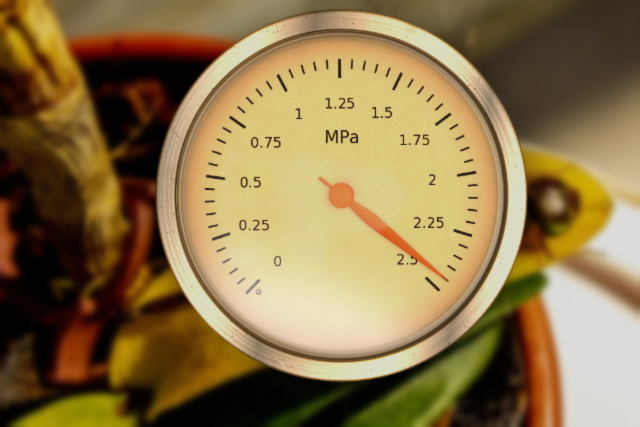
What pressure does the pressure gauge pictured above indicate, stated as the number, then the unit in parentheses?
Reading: 2.45 (MPa)
